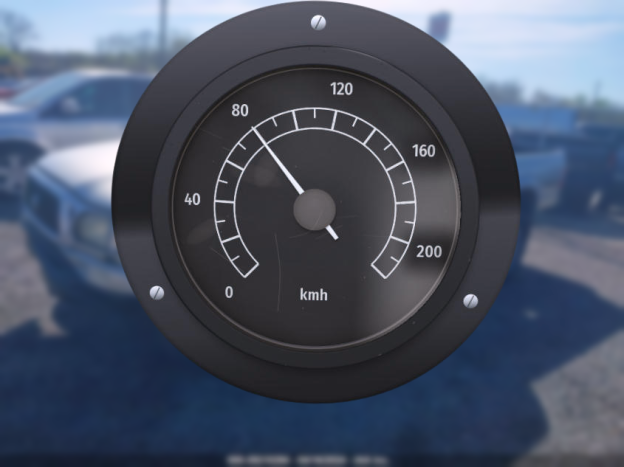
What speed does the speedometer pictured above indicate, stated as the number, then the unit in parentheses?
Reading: 80 (km/h)
